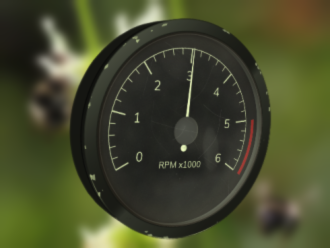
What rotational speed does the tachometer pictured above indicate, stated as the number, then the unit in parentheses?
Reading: 3000 (rpm)
